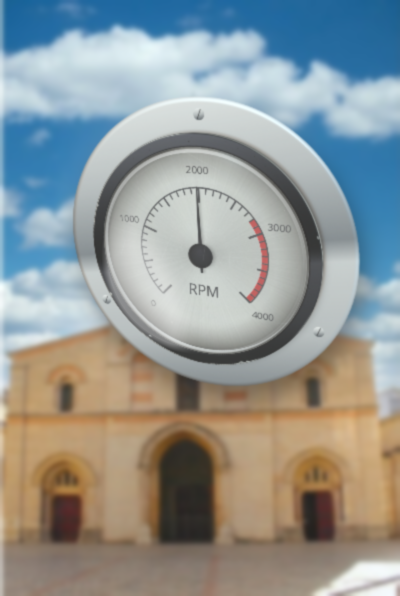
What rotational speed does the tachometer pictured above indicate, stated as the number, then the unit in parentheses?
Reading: 2000 (rpm)
